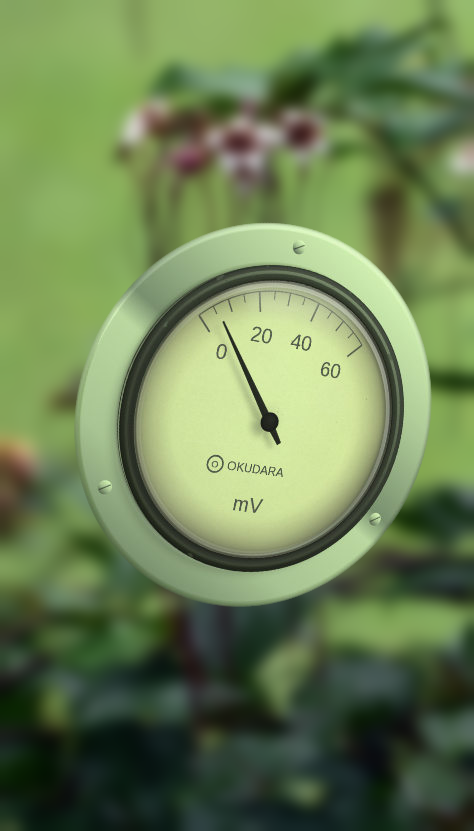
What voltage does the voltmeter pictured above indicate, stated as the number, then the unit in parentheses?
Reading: 5 (mV)
